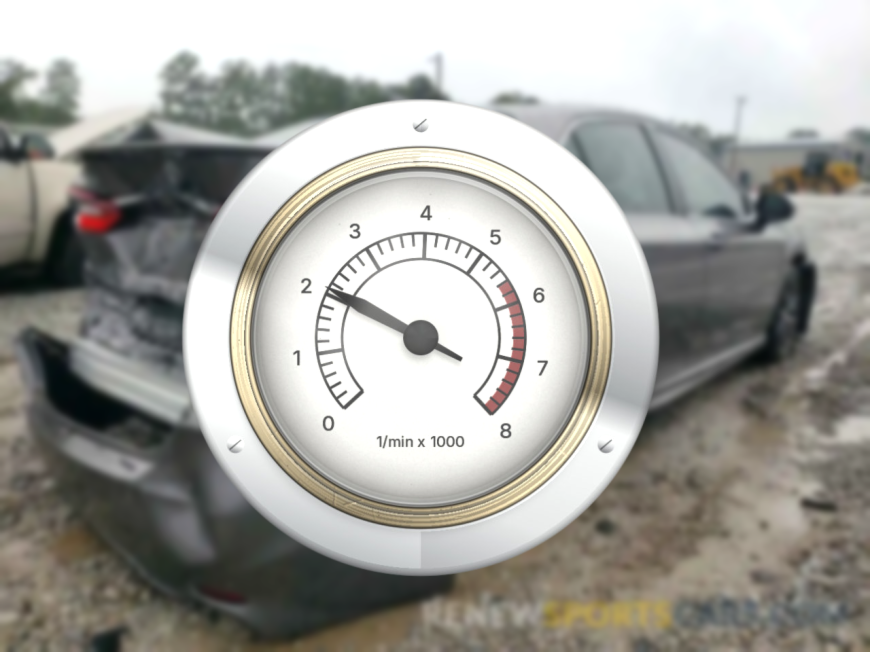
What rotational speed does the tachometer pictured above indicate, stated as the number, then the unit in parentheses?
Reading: 2100 (rpm)
